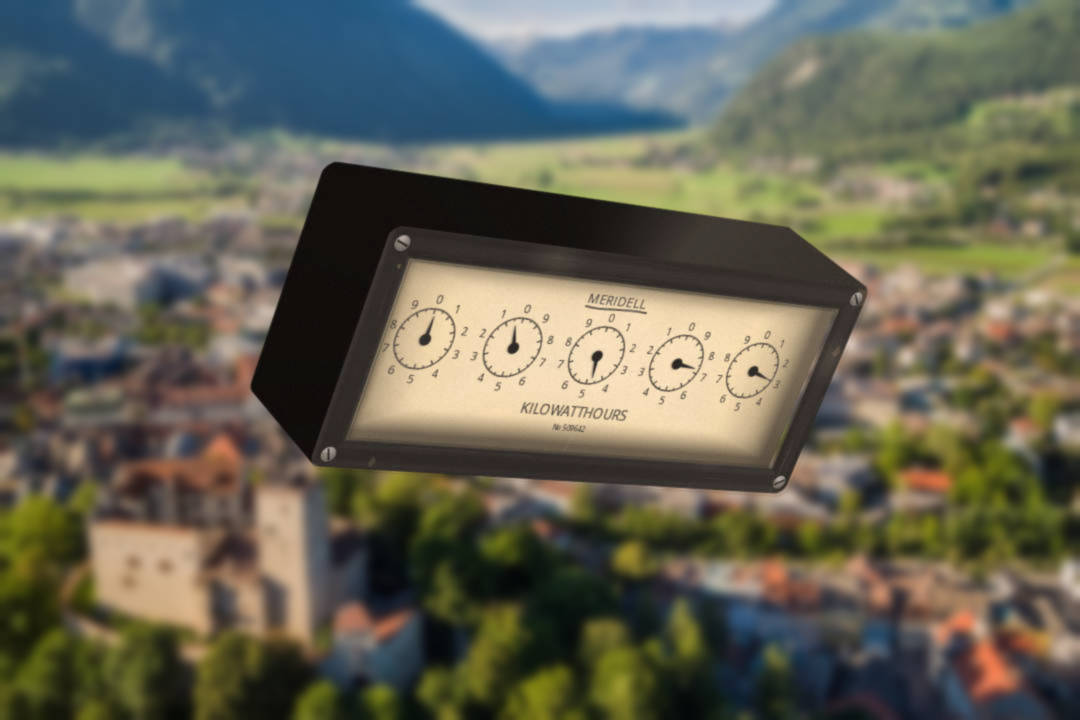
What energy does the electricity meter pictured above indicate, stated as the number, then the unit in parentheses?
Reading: 473 (kWh)
